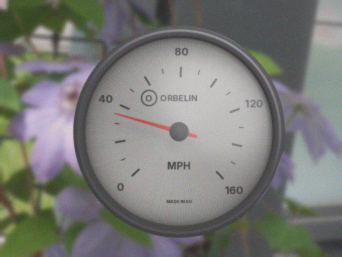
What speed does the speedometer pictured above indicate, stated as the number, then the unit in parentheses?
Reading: 35 (mph)
